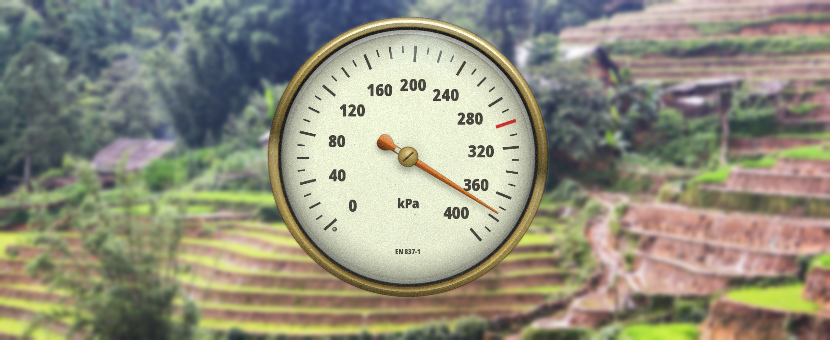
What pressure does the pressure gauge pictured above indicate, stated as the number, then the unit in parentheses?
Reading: 375 (kPa)
